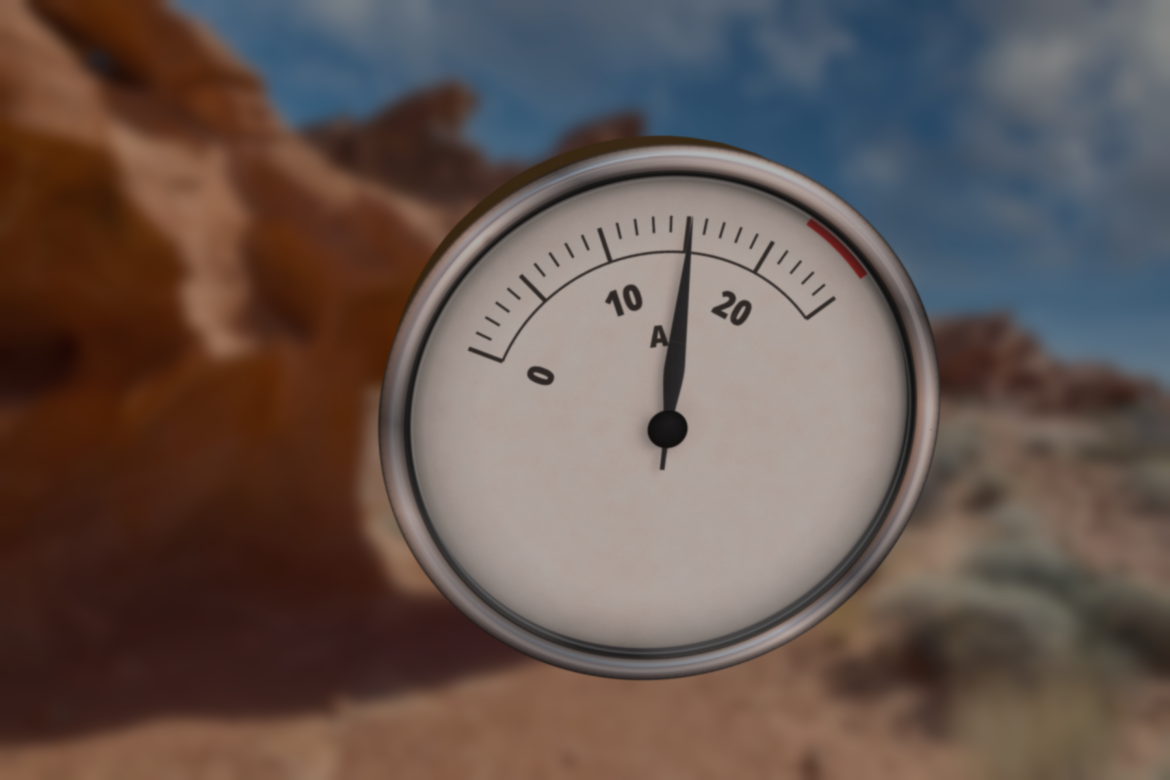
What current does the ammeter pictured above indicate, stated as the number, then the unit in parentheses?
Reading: 15 (A)
